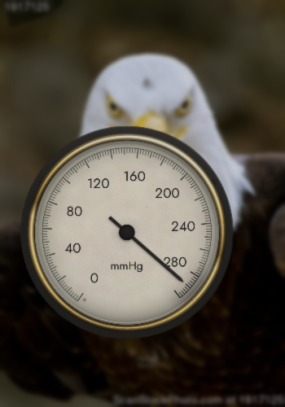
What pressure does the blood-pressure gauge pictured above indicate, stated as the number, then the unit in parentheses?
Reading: 290 (mmHg)
